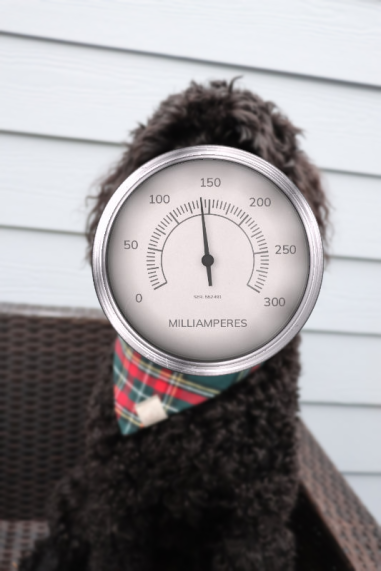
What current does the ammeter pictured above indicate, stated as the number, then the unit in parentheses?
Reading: 140 (mA)
